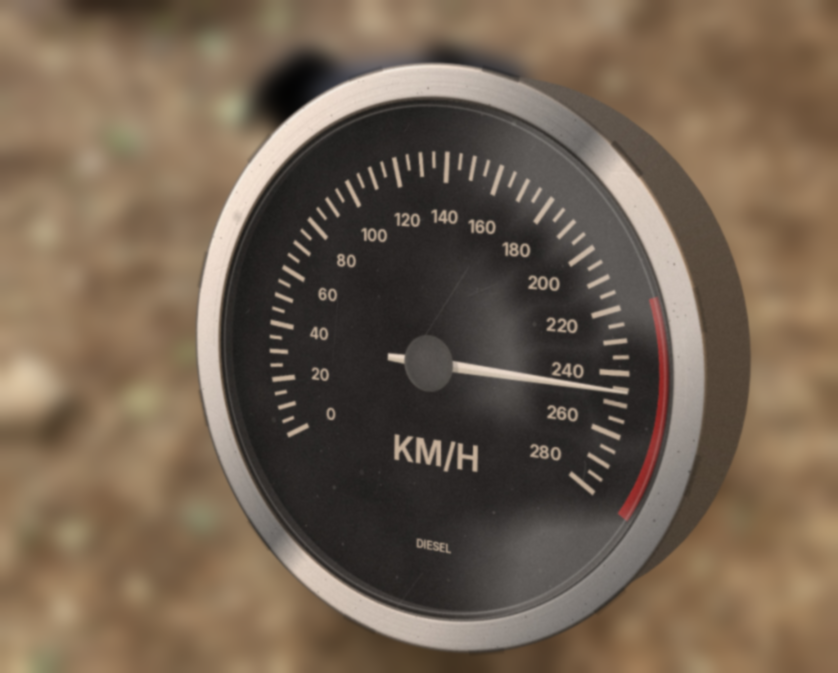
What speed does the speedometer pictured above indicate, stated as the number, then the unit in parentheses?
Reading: 245 (km/h)
